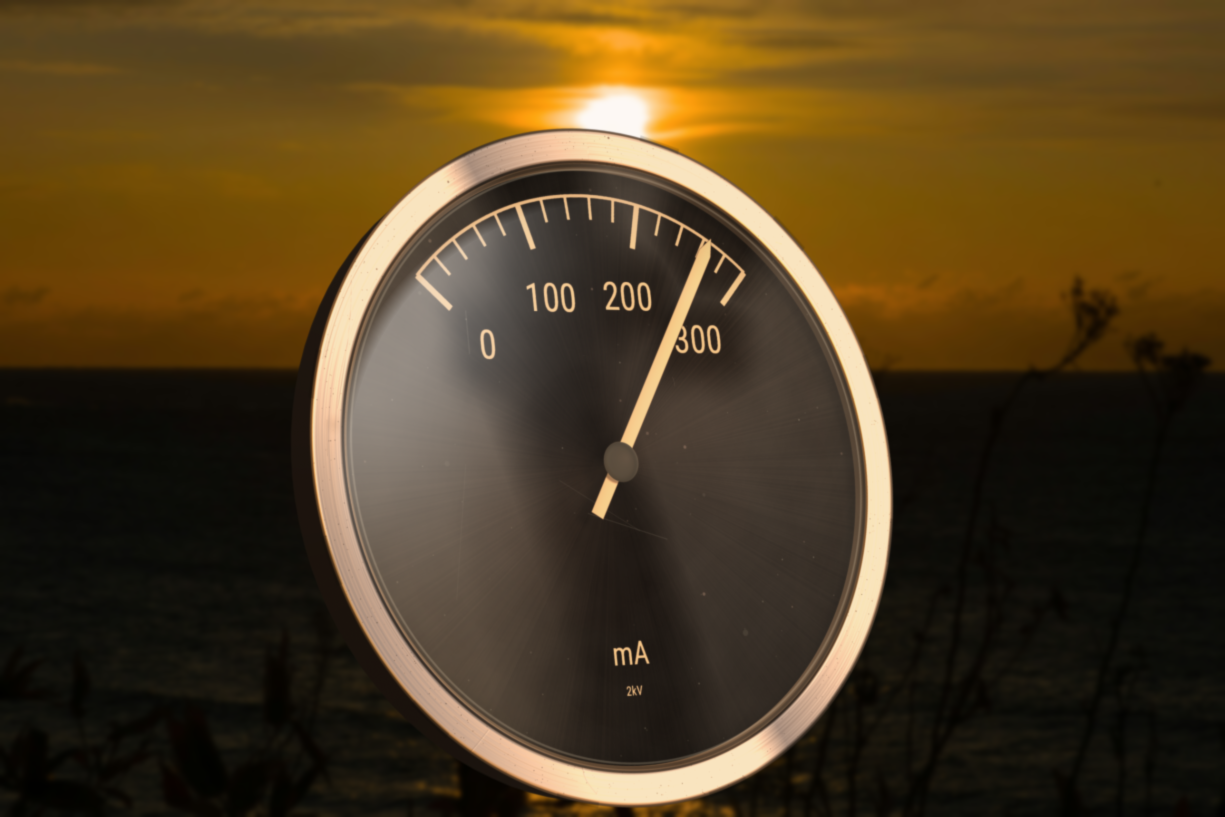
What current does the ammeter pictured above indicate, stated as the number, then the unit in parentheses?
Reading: 260 (mA)
